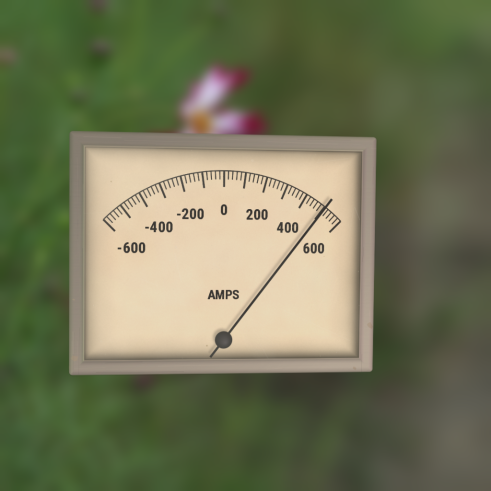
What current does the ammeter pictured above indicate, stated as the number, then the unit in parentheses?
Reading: 500 (A)
